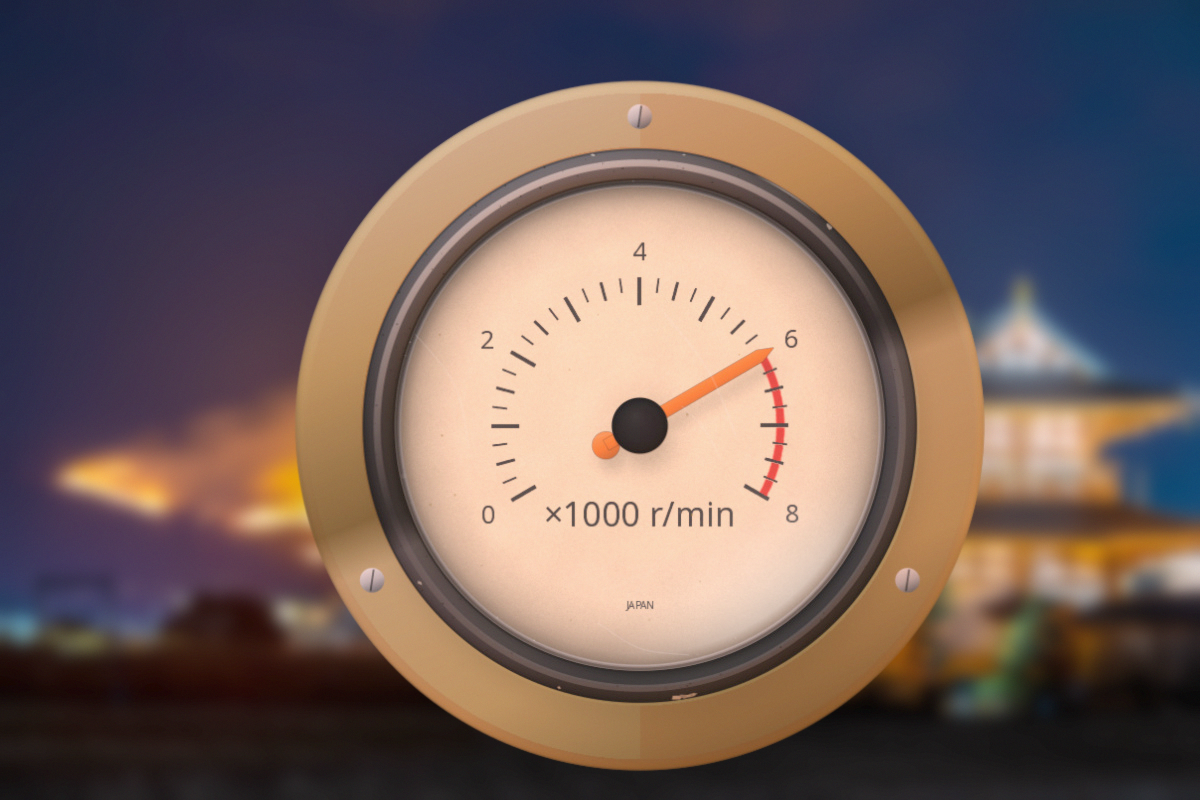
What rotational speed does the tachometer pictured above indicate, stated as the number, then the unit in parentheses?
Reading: 6000 (rpm)
